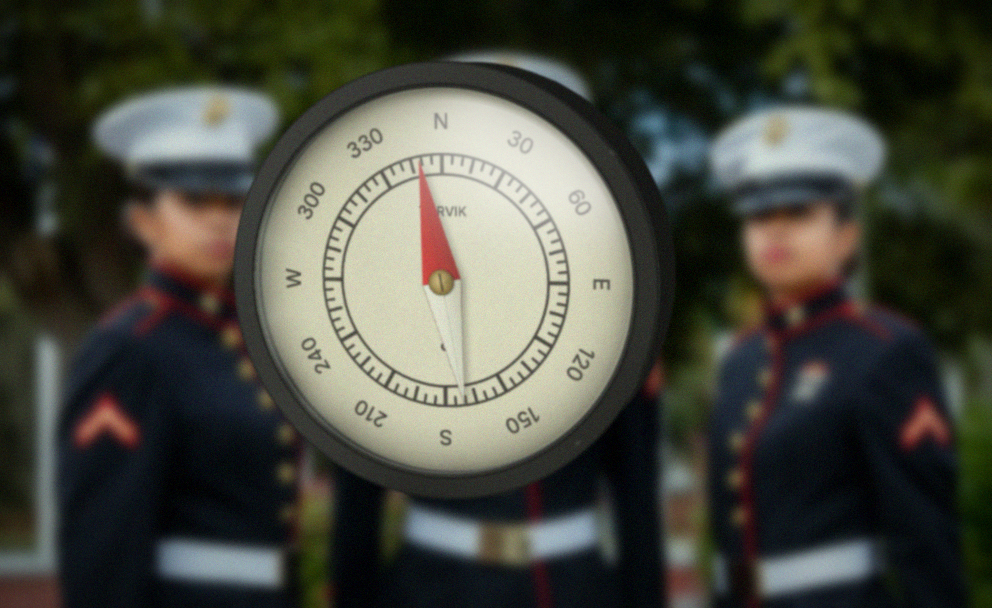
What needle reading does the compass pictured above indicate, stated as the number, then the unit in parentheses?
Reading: 350 (°)
